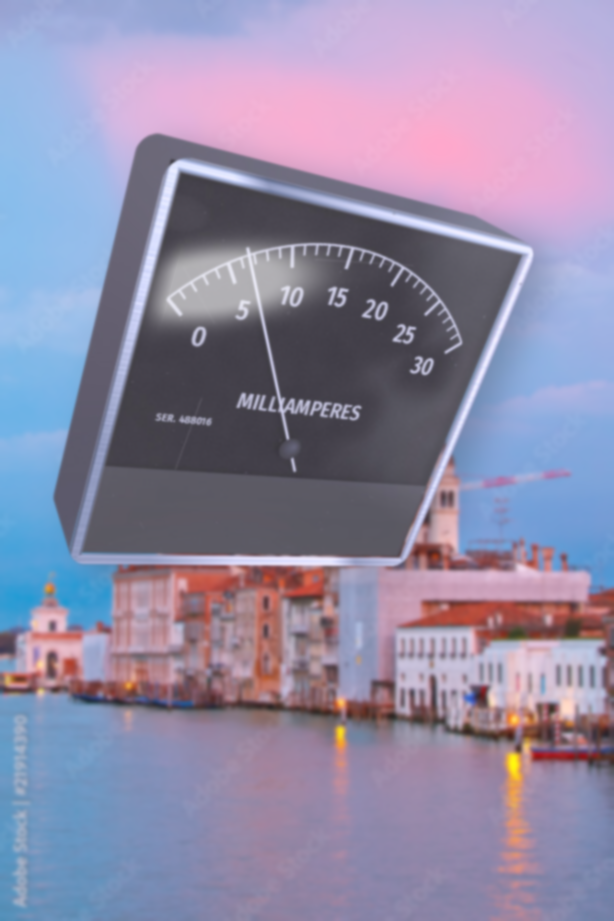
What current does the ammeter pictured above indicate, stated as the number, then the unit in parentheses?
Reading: 6.5 (mA)
